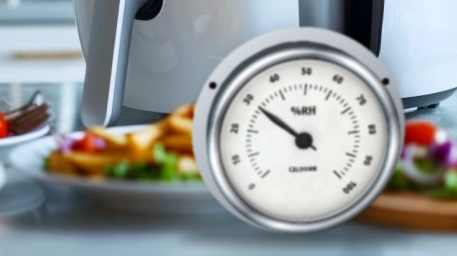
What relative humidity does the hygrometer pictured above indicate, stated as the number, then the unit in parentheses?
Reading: 30 (%)
